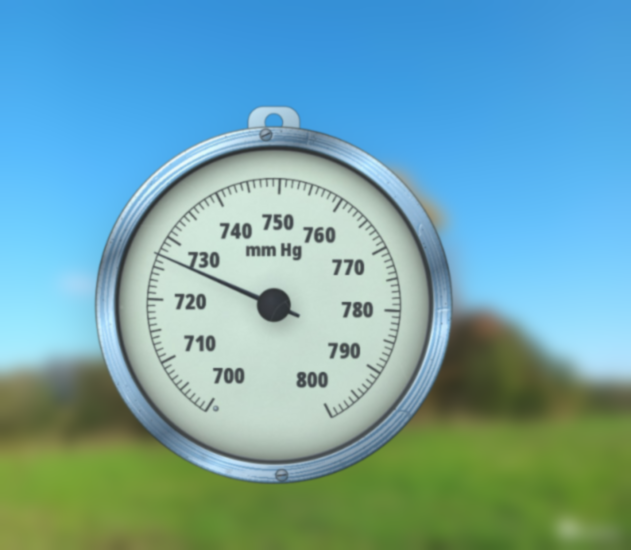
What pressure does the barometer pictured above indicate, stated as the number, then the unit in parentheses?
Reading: 727 (mmHg)
